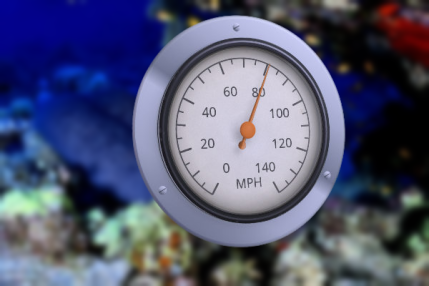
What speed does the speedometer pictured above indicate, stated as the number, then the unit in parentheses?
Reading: 80 (mph)
